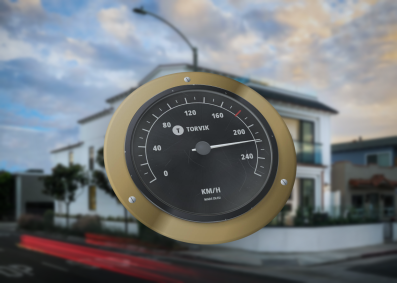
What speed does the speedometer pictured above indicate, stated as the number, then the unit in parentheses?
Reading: 220 (km/h)
